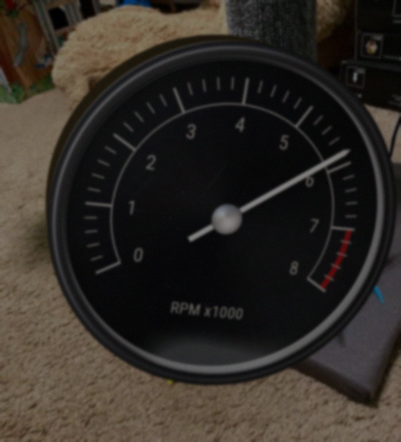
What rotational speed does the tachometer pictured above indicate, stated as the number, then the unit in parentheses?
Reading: 5800 (rpm)
